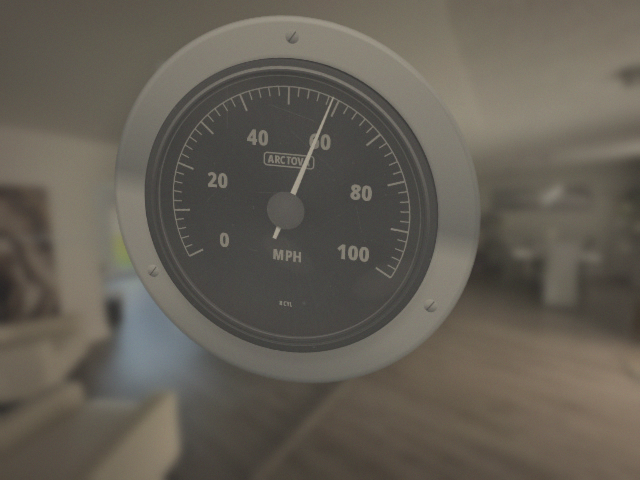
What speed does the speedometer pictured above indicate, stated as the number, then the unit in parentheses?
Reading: 59 (mph)
